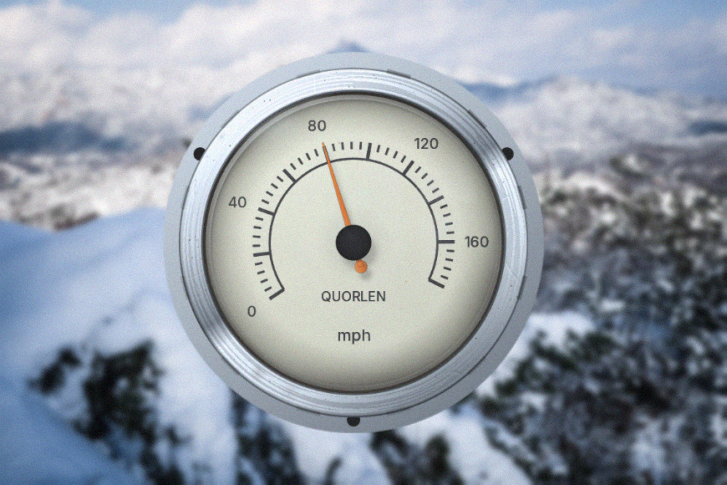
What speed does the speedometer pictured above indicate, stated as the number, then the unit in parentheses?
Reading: 80 (mph)
